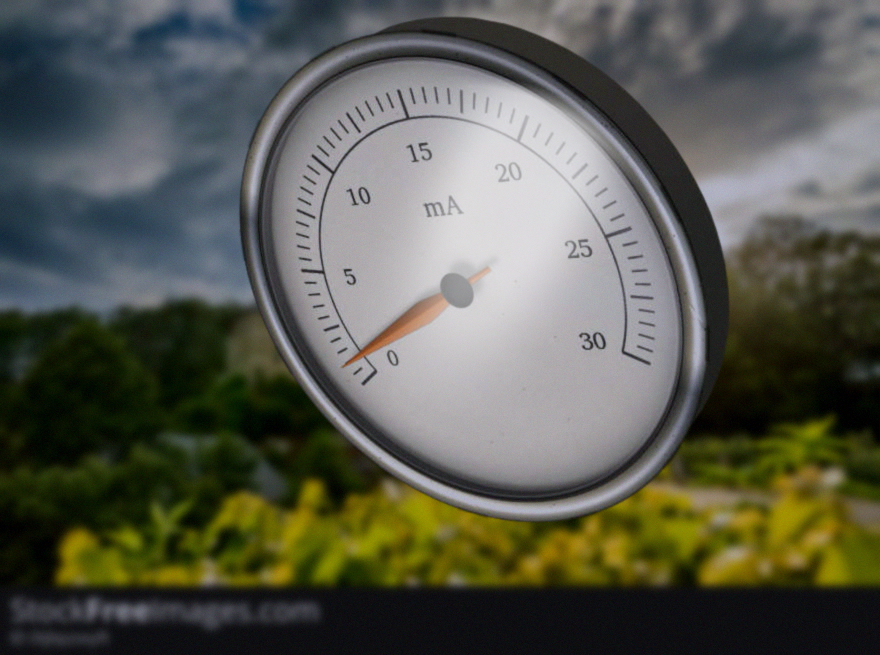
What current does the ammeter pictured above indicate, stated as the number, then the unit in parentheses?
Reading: 1 (mA)
